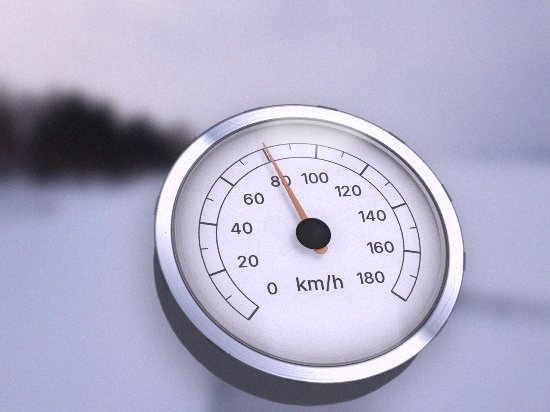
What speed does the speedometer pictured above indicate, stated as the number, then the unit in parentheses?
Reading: 80 (km/h)
